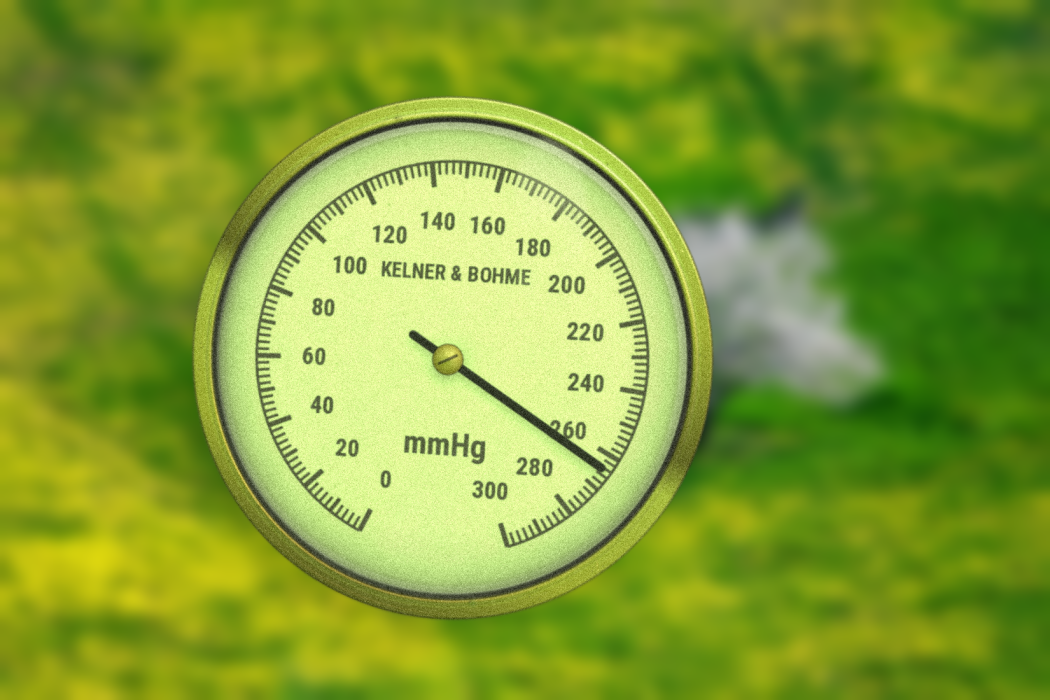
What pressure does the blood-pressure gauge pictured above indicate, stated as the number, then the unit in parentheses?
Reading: 264 (mmHg)
